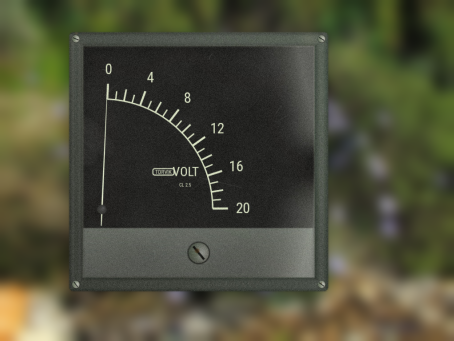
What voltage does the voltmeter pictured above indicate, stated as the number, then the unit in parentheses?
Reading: 0 (V)
